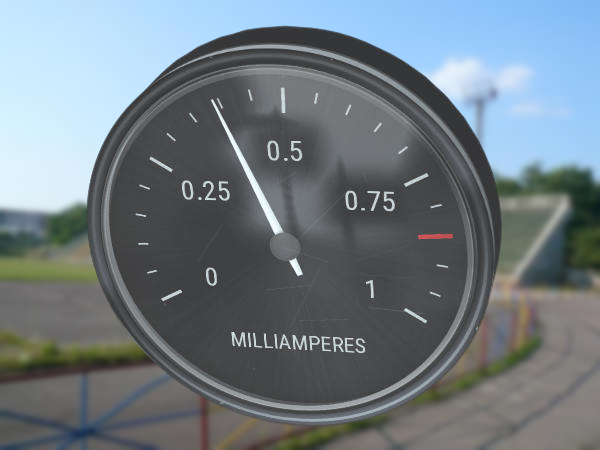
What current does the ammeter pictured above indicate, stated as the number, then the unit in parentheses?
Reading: 0.4 (mA)
